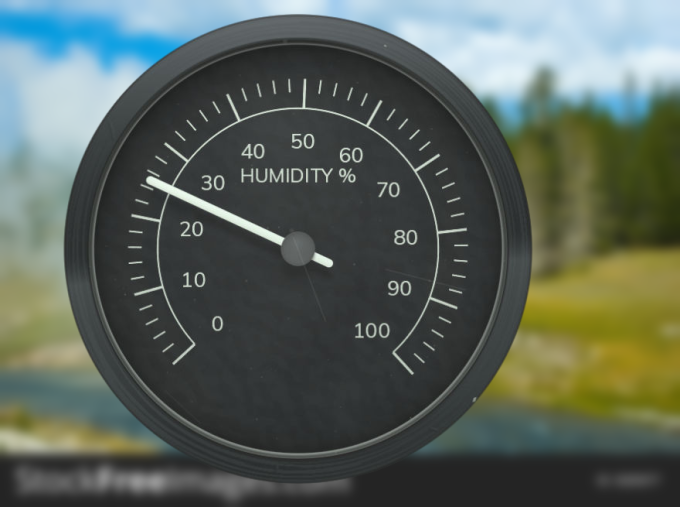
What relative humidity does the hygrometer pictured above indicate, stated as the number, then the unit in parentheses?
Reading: 25 (%)
